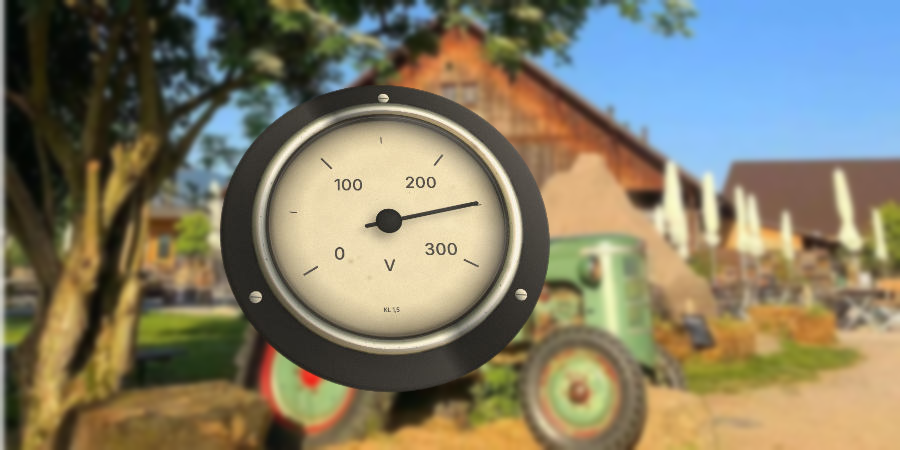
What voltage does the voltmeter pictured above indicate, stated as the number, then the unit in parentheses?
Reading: 250 (V)
